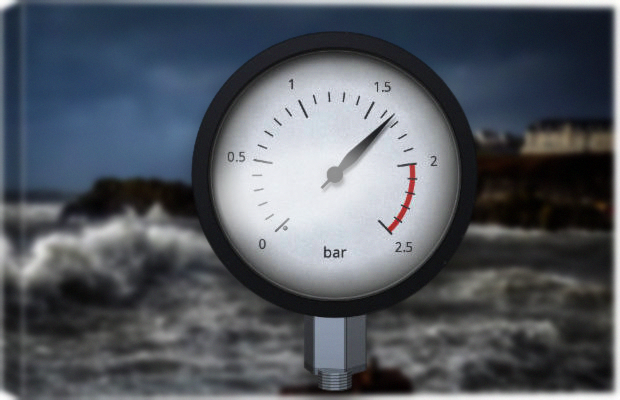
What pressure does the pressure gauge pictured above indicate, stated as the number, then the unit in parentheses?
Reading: 1.65 (bar)
